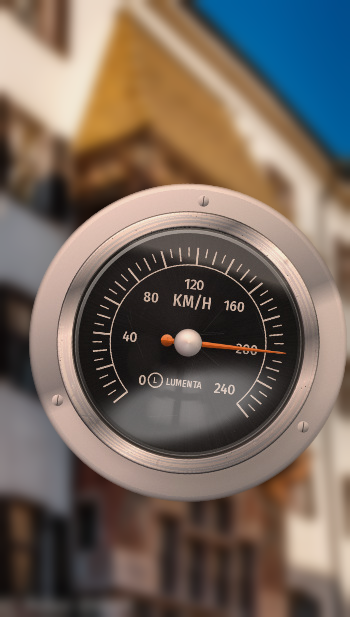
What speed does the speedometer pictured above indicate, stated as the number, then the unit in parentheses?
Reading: 200 (km/h)
